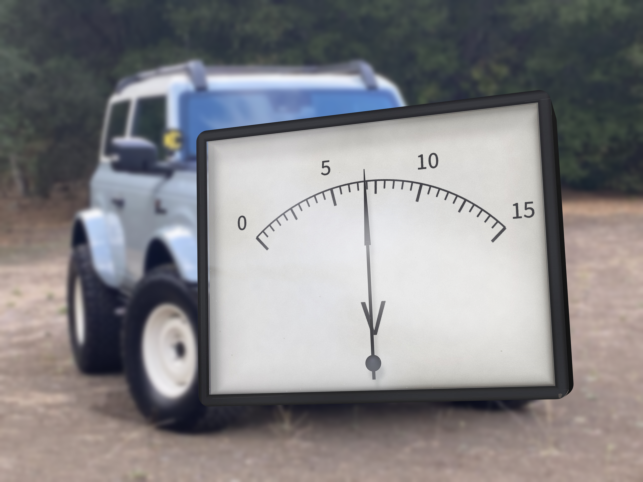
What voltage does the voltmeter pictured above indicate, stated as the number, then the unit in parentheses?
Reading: 7 (V)
